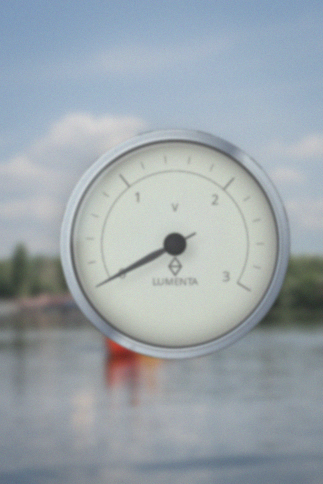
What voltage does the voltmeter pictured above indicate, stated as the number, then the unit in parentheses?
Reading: 0 (V)
